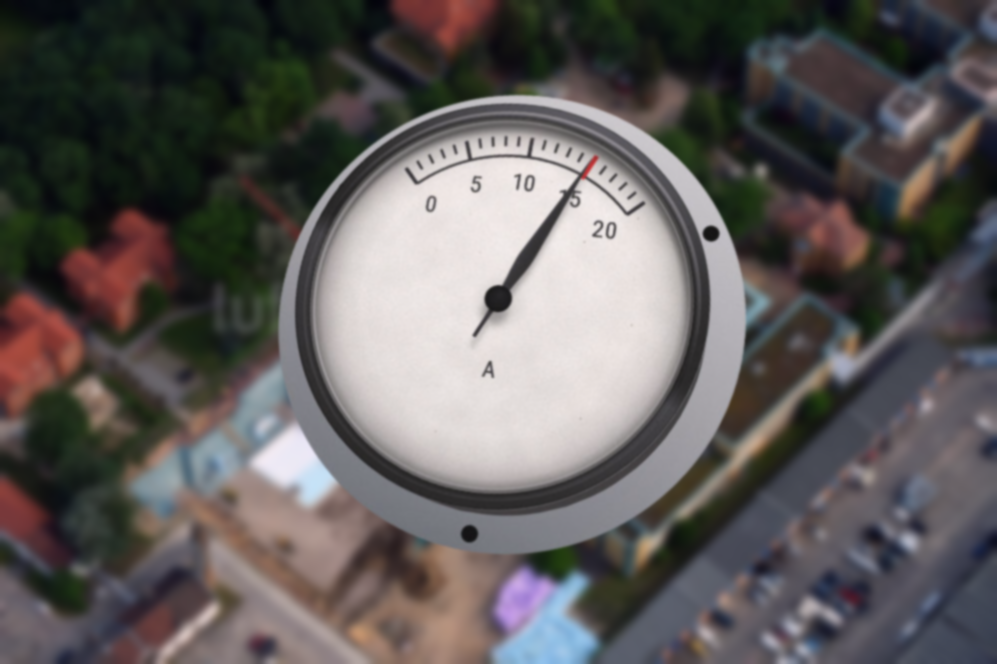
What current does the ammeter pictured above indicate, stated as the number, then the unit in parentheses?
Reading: 15 (A)
